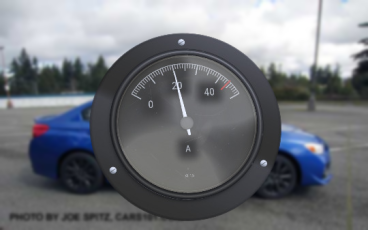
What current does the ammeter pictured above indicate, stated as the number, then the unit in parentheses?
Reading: 20 (A)
